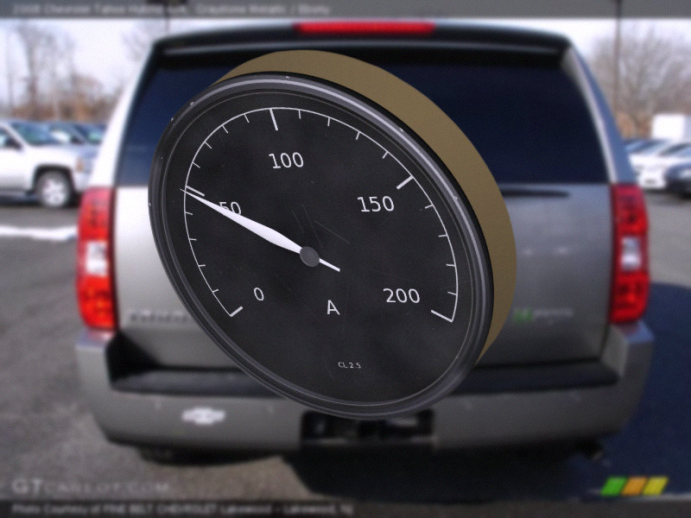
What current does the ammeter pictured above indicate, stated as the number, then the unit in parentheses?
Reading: 50 (A)
